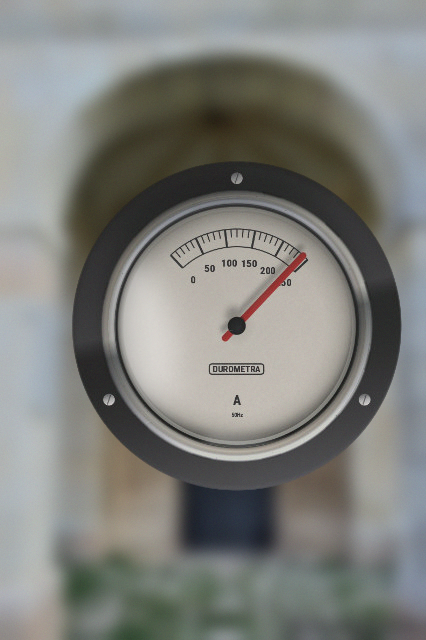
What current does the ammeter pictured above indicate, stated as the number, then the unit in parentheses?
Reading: 240 (A)
